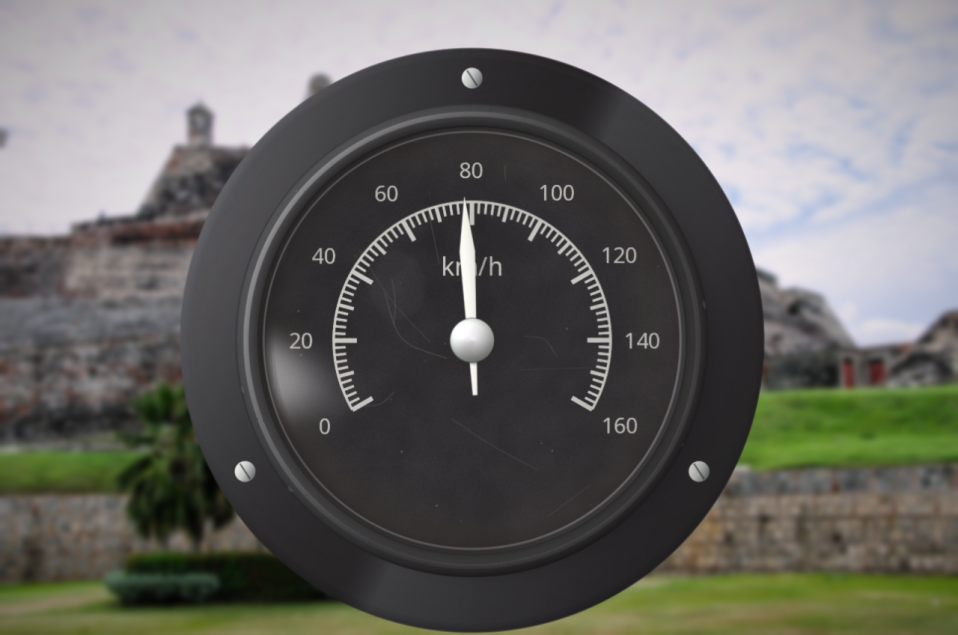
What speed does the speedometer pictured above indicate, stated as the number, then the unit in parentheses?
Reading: 78 (km/h)
